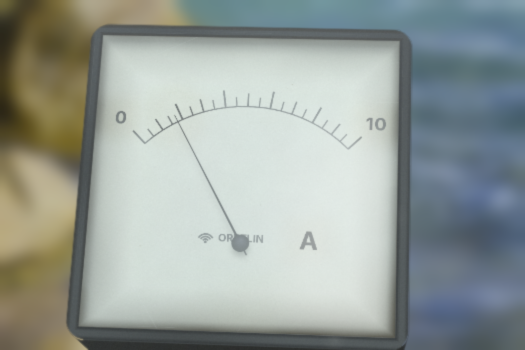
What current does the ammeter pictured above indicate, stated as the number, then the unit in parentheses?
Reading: 1.75 (A)
